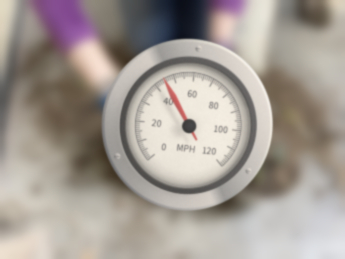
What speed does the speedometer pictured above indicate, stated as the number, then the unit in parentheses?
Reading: 45 (mph)
